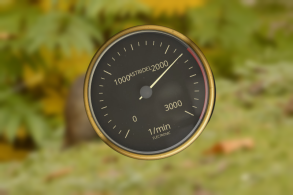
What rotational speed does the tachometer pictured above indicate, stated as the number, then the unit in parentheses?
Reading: 2200 (rpm)
